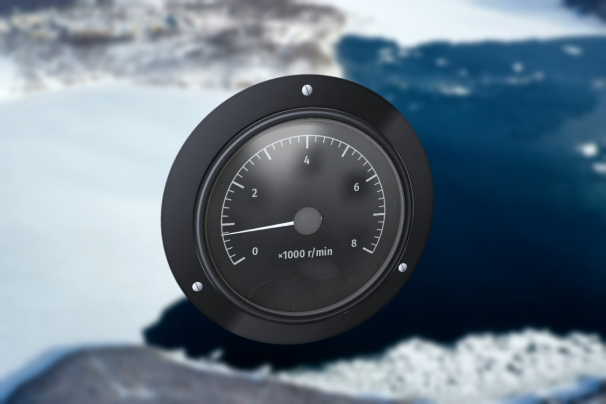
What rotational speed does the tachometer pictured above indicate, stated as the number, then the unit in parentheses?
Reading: 800 (rpm)
